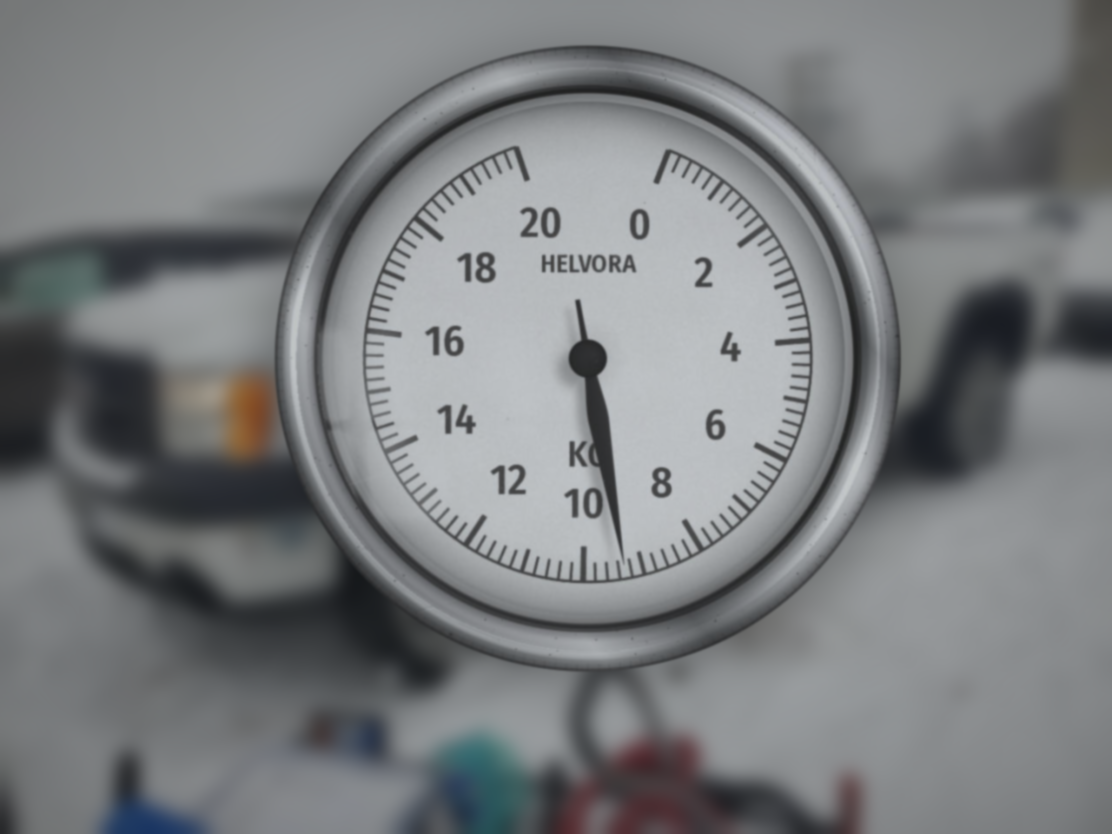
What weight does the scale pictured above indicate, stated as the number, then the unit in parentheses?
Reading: 9.3 (kg)
